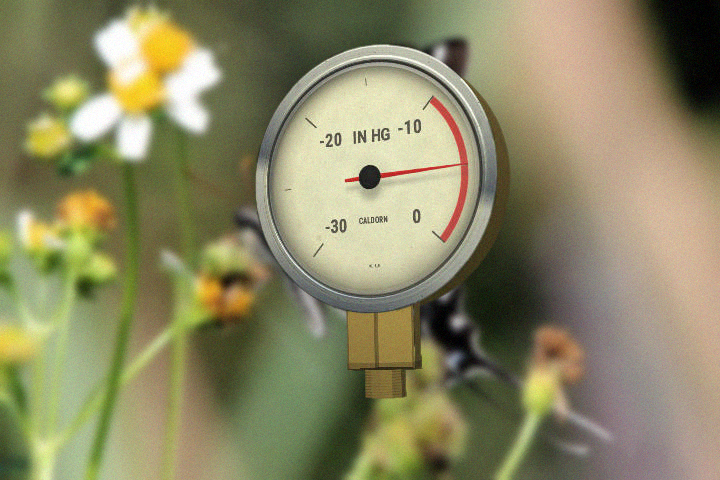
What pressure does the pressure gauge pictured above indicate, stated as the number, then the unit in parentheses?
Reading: -5 (inHg)
